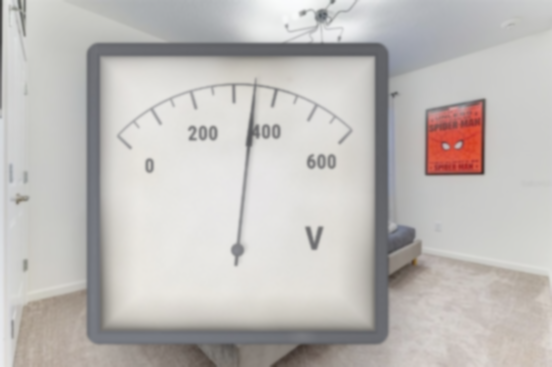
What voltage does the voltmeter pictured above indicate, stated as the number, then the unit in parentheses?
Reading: 350 (V)
